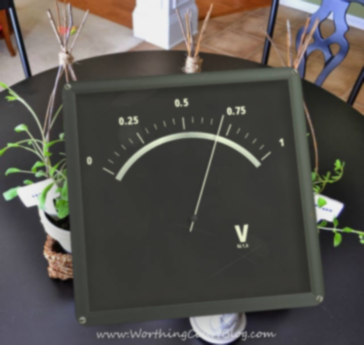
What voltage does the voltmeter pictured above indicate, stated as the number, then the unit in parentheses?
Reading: 0.7 (V)
